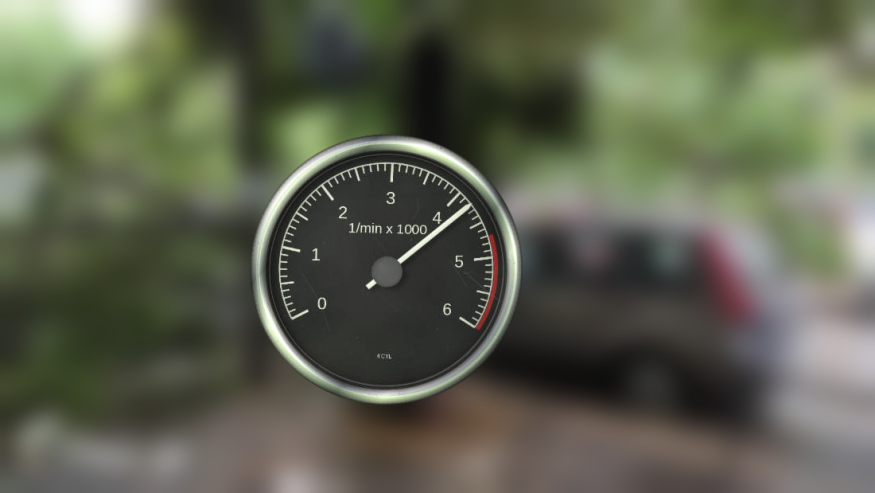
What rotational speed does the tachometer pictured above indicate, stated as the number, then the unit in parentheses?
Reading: 4200 (rpm)
